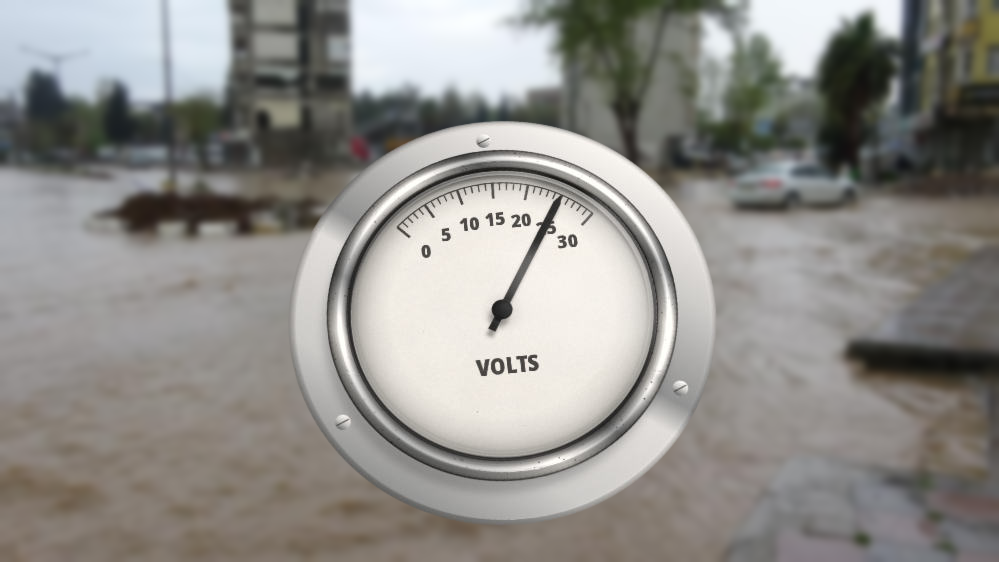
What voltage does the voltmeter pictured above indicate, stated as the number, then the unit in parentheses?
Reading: 25 (V)
